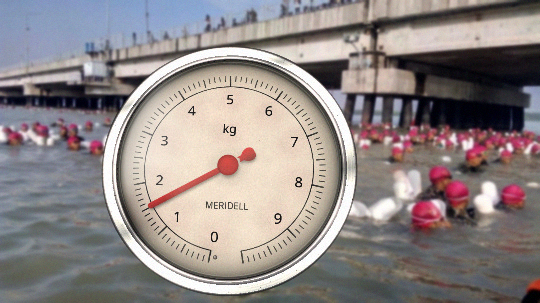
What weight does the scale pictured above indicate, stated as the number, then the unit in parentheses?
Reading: 1.5 (kg)
